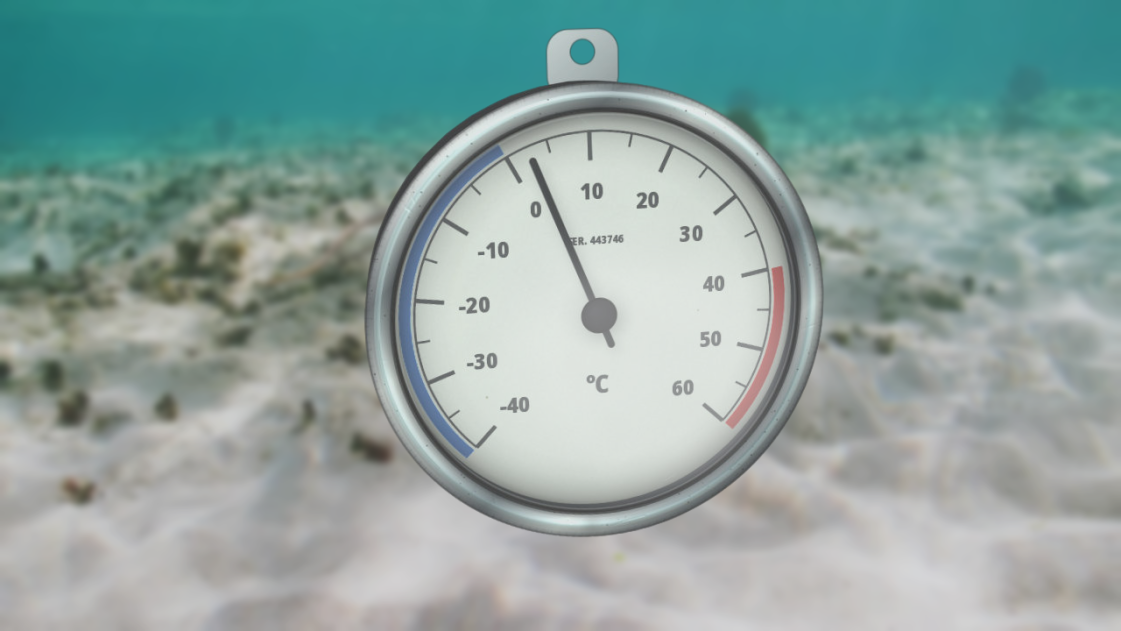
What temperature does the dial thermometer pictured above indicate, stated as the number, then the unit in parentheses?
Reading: 2.5 (°C)
